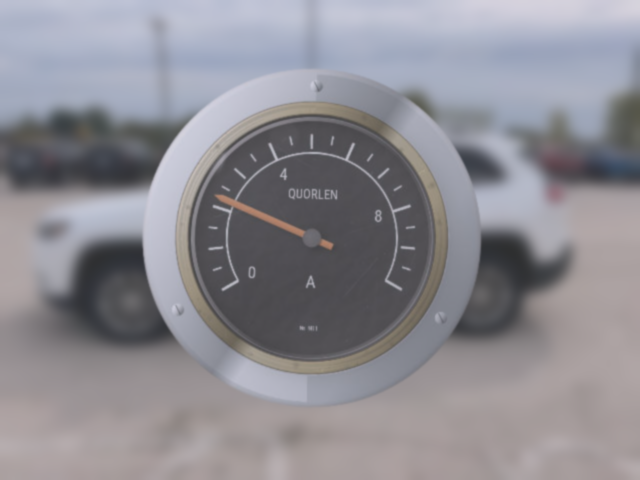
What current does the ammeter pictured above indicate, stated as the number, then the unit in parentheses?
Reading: 2.25 (A)
